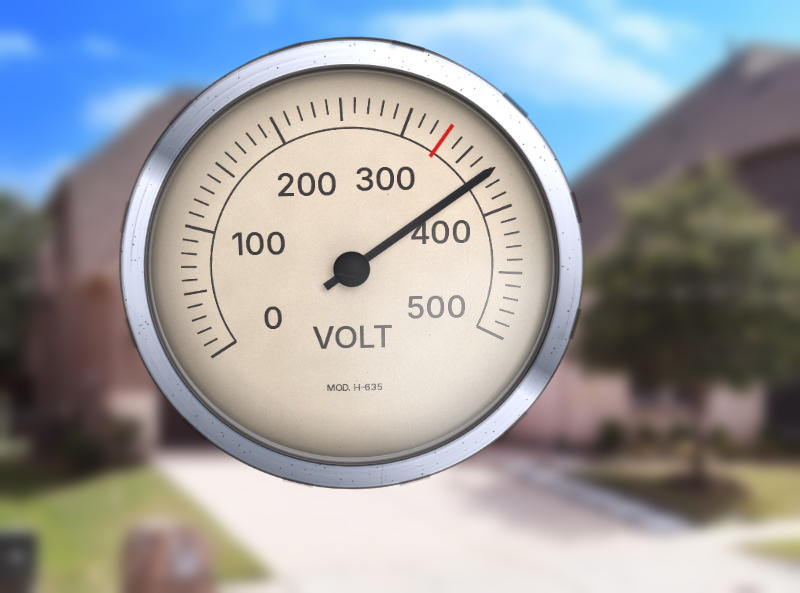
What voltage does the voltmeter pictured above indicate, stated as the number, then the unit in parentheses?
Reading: 370 (V)
